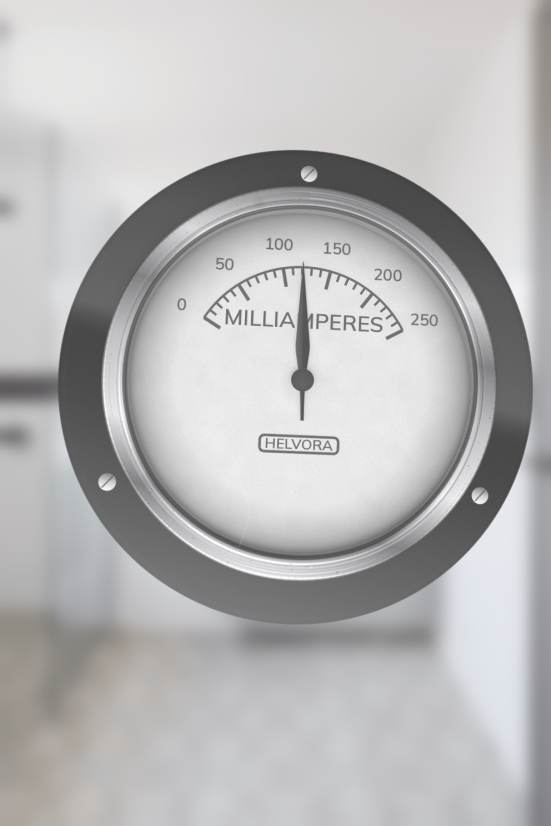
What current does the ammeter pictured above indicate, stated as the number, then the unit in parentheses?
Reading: 120 (mA)
